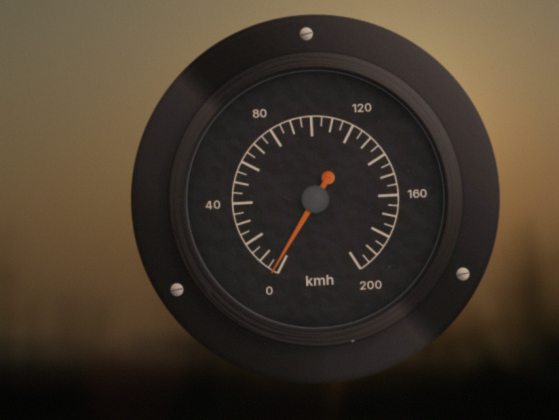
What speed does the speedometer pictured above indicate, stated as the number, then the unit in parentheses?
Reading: 2.5 (km/h)
